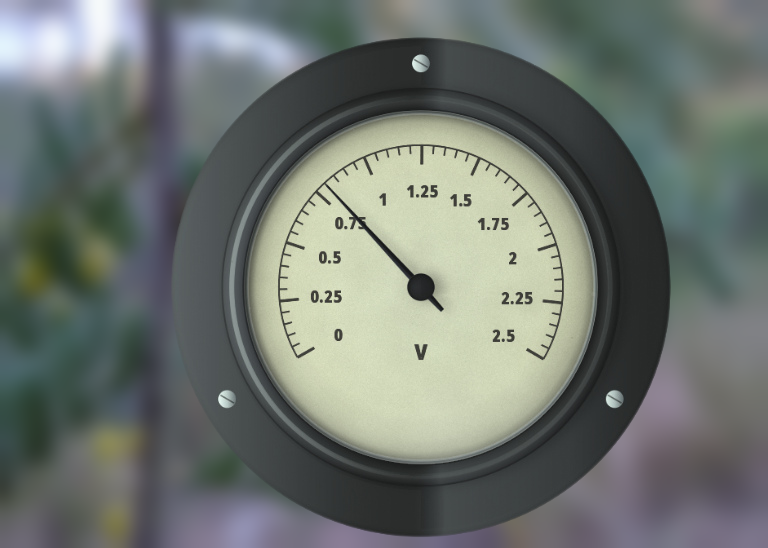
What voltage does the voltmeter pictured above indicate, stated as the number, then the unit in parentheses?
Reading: 0.8 (V)
